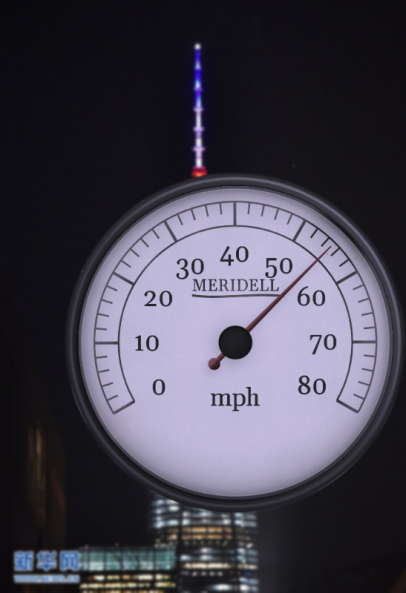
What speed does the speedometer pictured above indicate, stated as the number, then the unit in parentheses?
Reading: 55 (mph)
